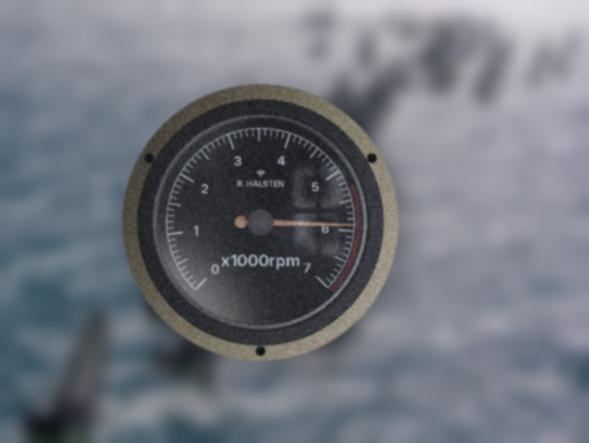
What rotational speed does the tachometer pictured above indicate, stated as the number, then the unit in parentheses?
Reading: 5900 (rpm)
